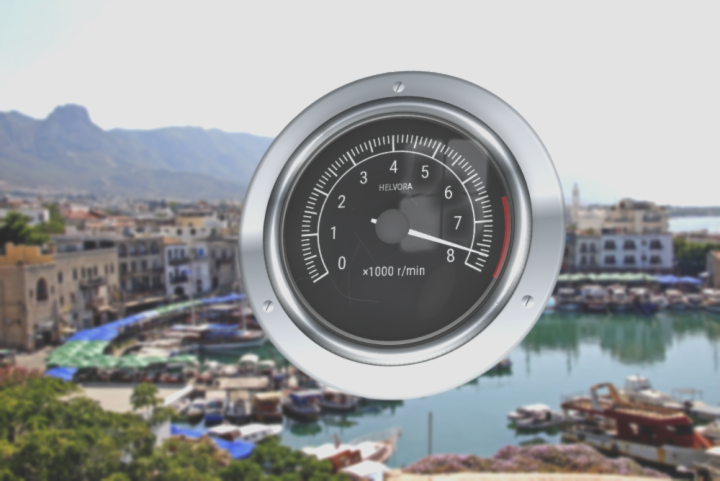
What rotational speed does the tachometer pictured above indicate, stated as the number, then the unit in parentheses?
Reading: 7700 (rpm)
